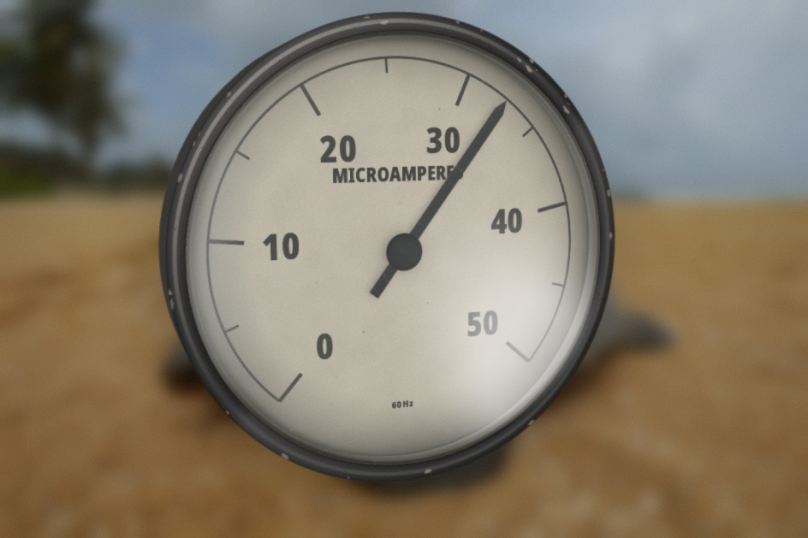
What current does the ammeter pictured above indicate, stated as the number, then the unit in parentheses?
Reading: 32.5 (µA)
